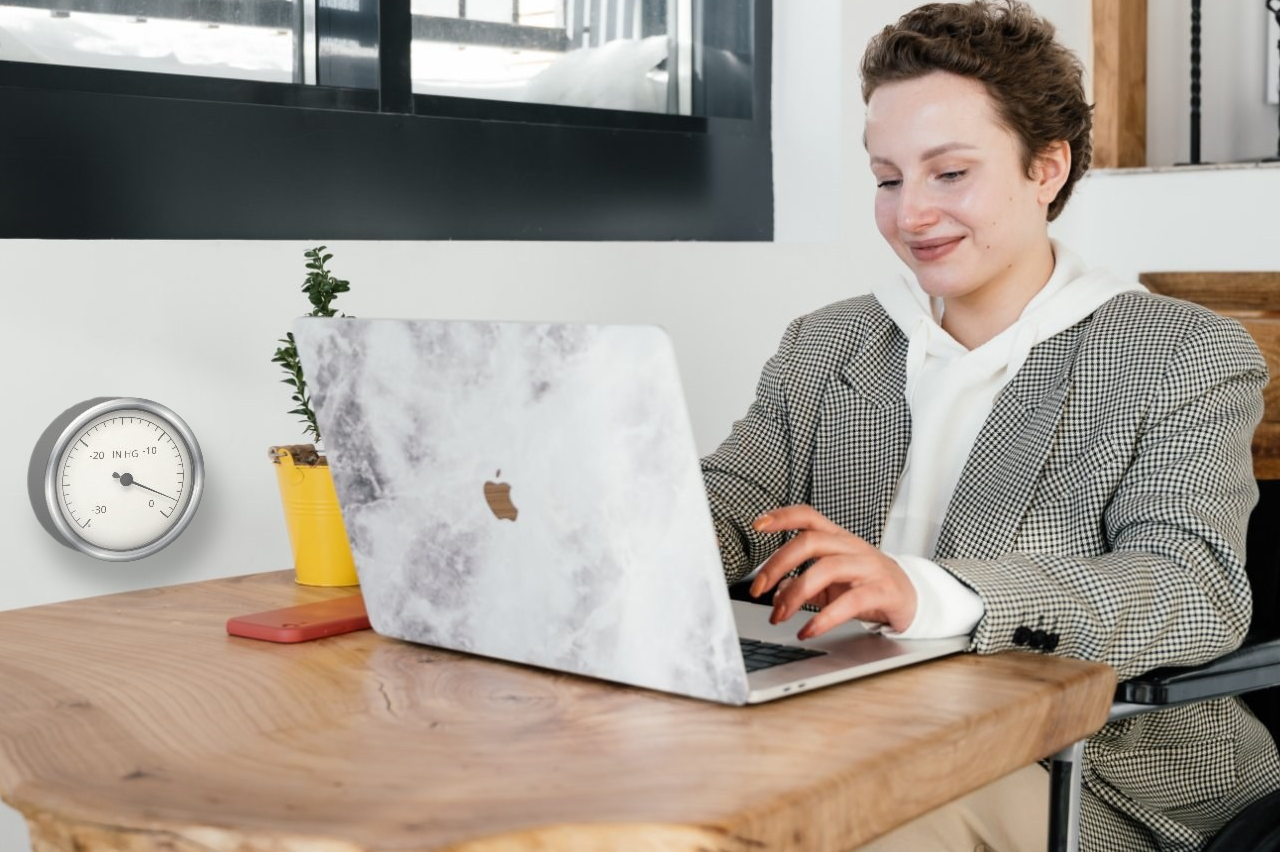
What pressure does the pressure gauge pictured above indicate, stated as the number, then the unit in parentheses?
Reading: -2 (inHg)
